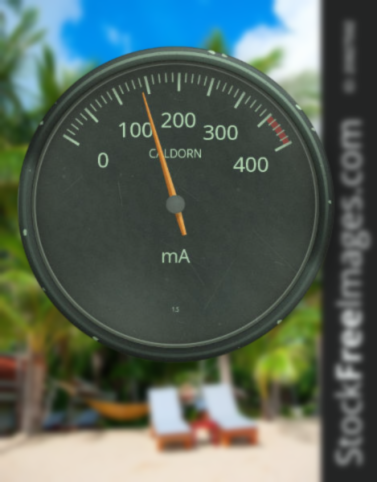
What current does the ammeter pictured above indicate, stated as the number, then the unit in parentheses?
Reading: 140 (mA)
